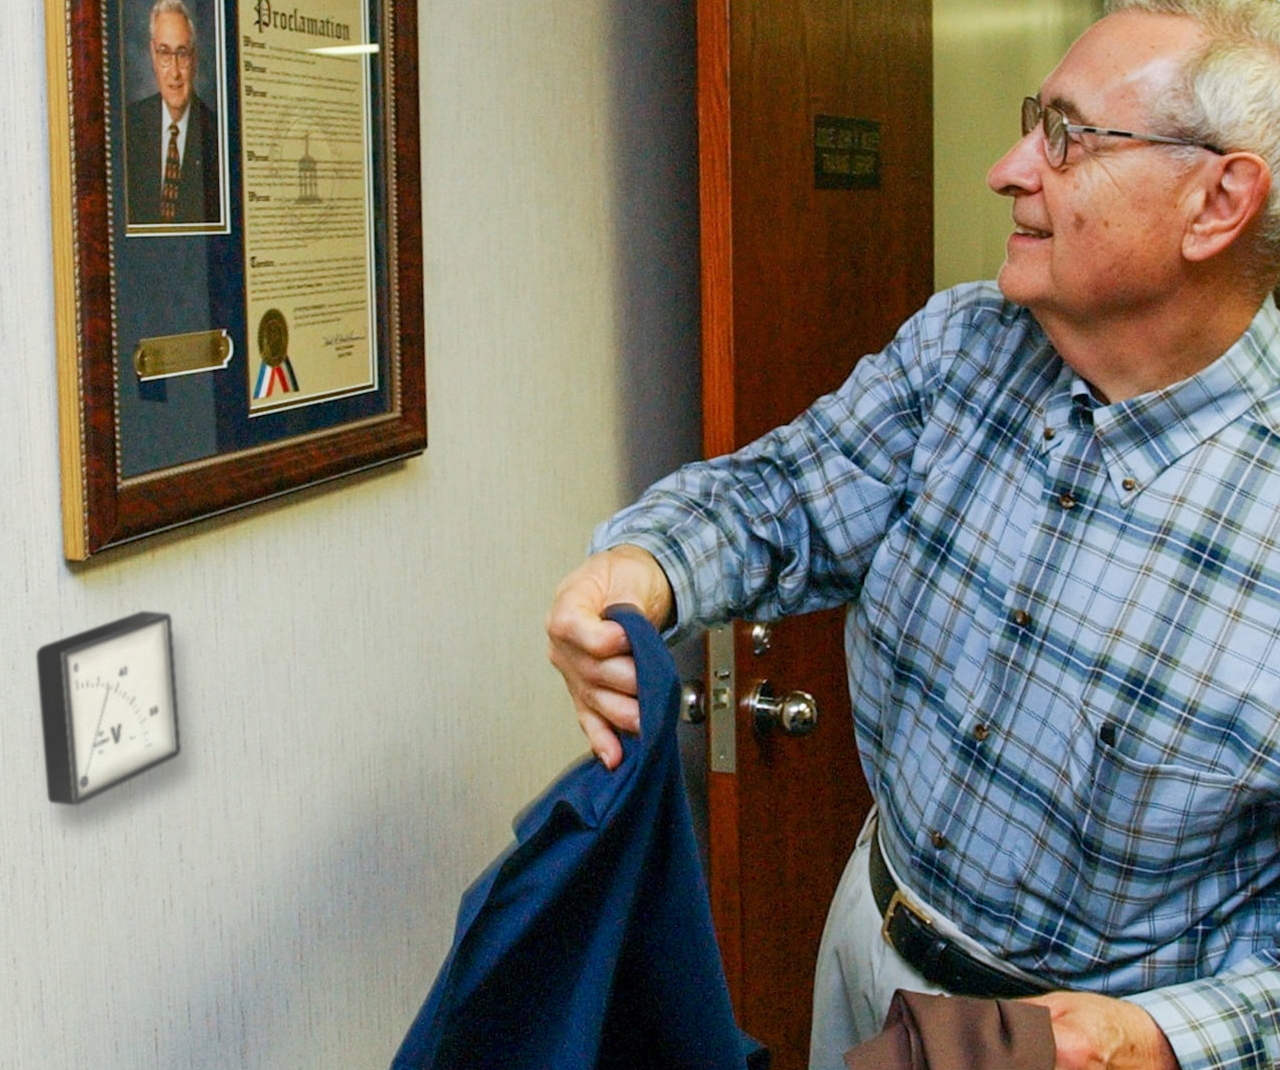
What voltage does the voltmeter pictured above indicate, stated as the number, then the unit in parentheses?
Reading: 30 (V)
